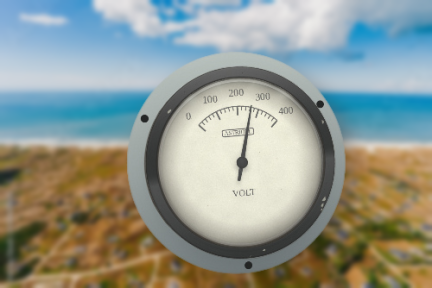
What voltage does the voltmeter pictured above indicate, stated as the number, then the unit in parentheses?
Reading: 260 (V)
